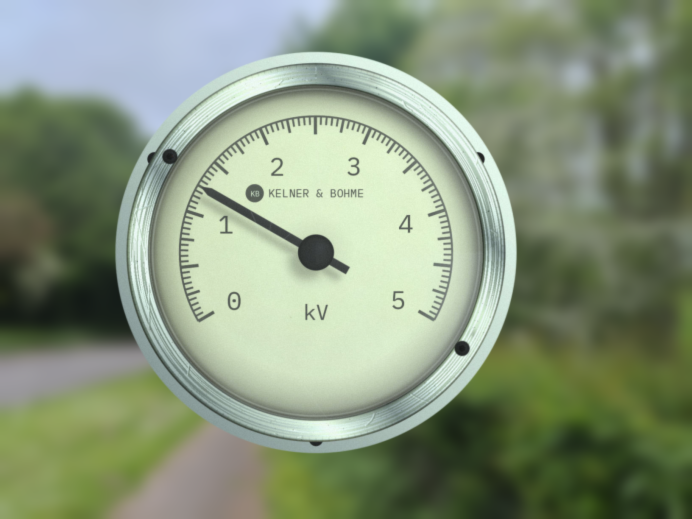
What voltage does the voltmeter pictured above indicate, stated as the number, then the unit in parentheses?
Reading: 1.25 (kV)
